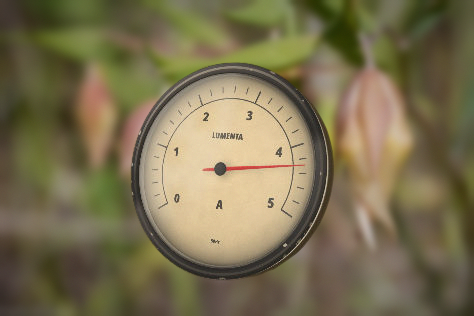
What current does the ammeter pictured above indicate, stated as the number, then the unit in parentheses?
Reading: 4.3 (A)
